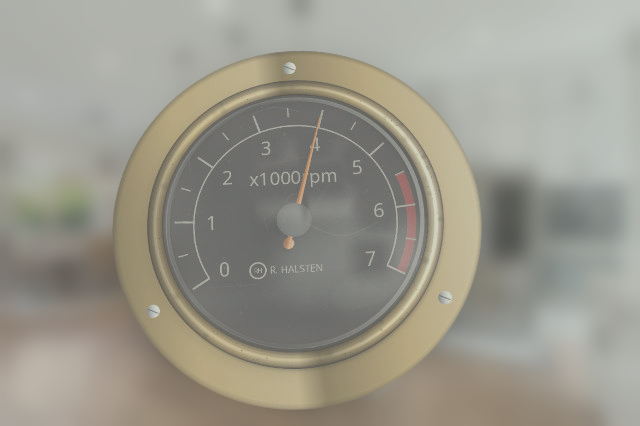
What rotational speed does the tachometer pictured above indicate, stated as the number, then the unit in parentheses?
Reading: 4000 (rpm)
